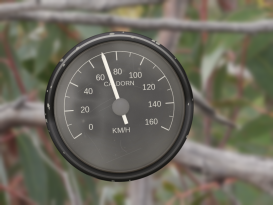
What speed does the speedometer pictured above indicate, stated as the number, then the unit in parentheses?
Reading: 70 (km/h)
